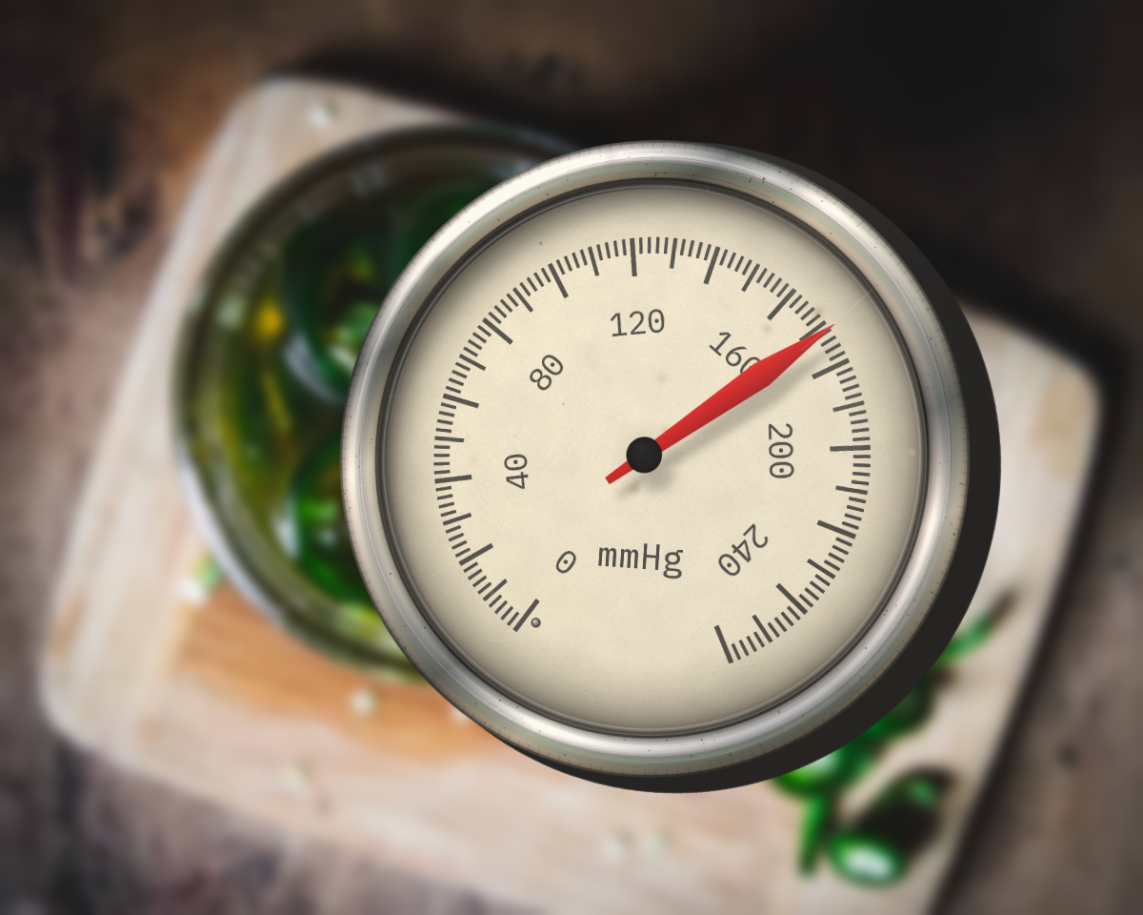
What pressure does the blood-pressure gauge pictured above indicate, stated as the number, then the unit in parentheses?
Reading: 172 (mmHg)
